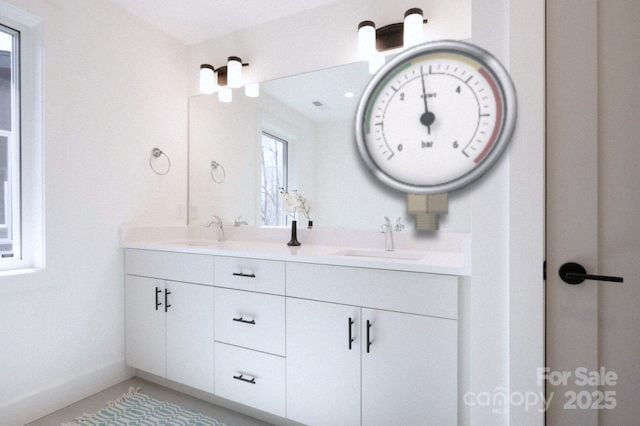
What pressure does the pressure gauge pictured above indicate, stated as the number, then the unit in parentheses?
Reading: 2.8 (bar)
